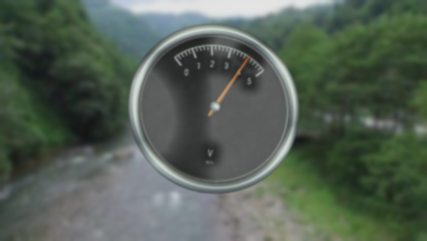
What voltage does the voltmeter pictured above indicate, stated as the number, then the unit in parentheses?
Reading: 4 (V)
